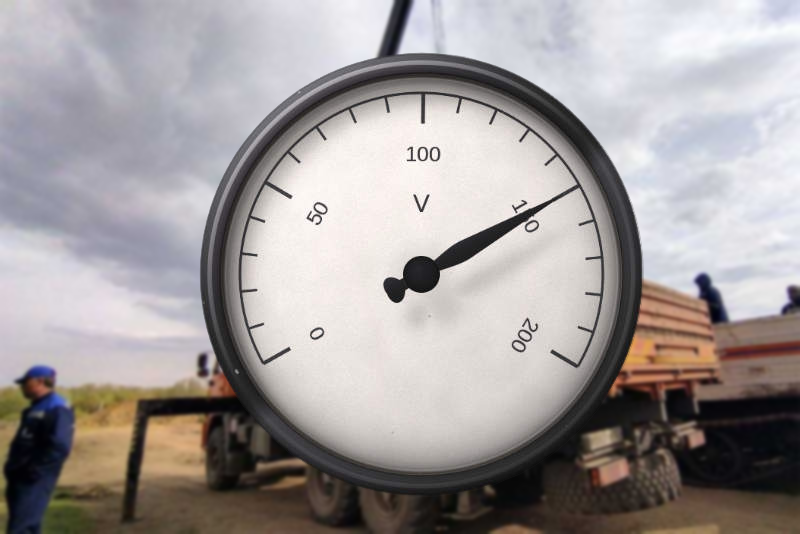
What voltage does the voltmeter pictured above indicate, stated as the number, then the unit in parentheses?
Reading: 150 (V)
